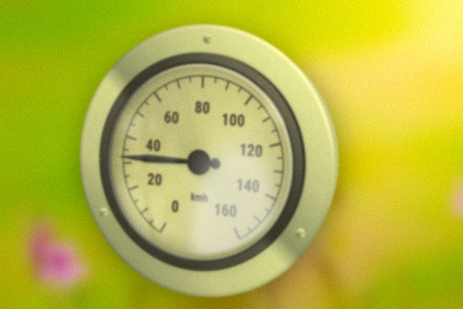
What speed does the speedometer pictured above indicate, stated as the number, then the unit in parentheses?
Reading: 32.5 (km/h)
